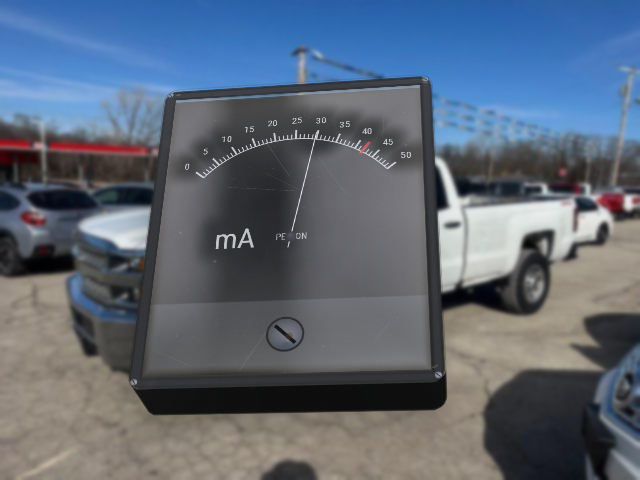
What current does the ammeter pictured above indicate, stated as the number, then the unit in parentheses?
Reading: 30 (mA)
